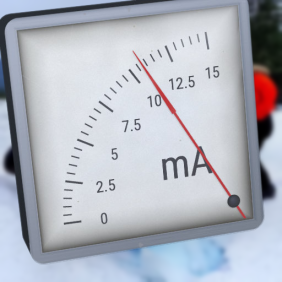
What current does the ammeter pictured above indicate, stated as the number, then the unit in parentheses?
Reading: 10.75 (mA)
